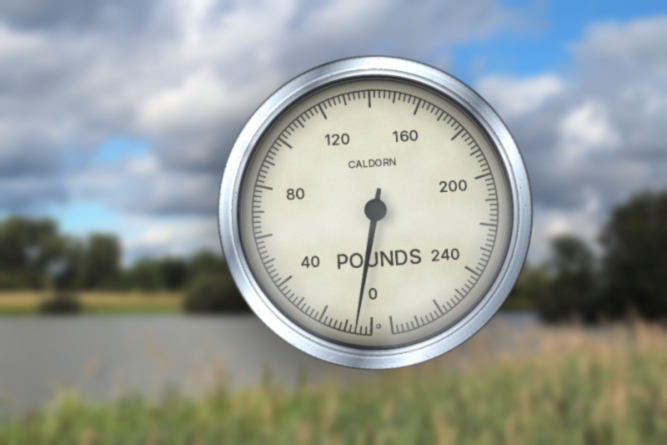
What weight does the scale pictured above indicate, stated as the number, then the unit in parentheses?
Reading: 6 (lb)
